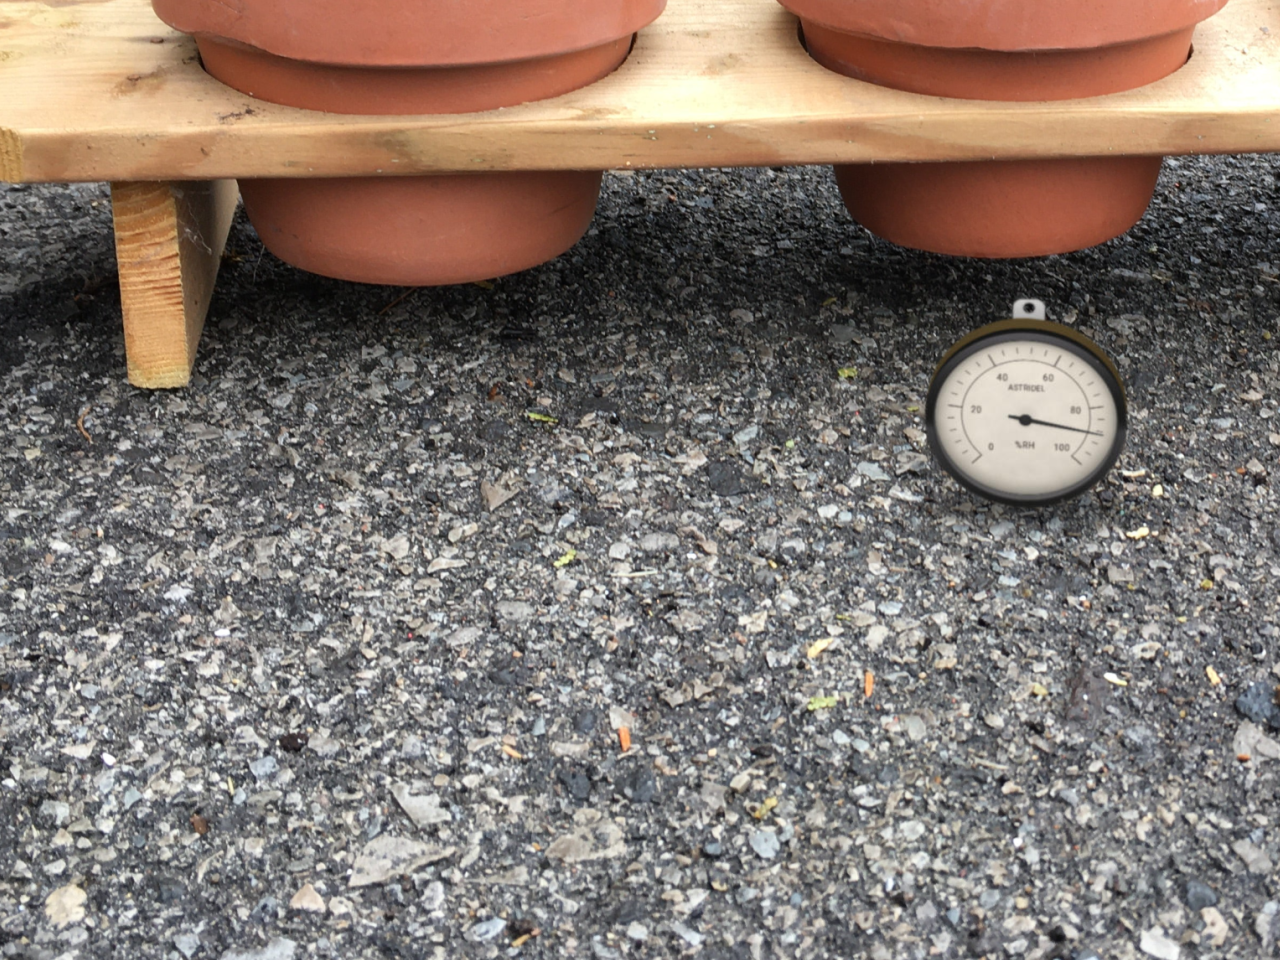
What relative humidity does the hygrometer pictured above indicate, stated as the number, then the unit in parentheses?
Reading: 88 (%)
